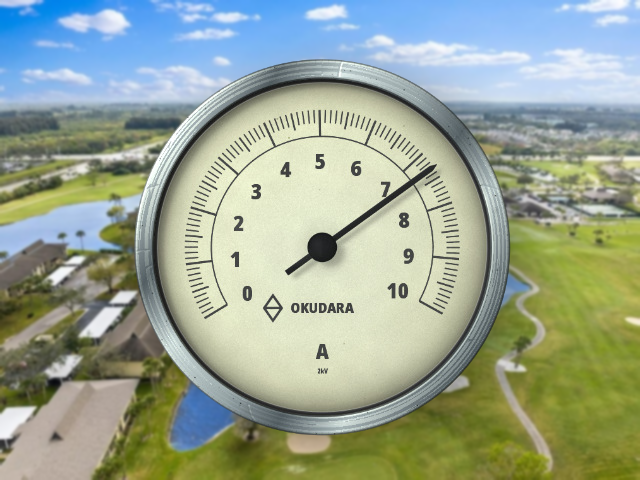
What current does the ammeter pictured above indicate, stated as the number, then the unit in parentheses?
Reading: 7.3 (A)
